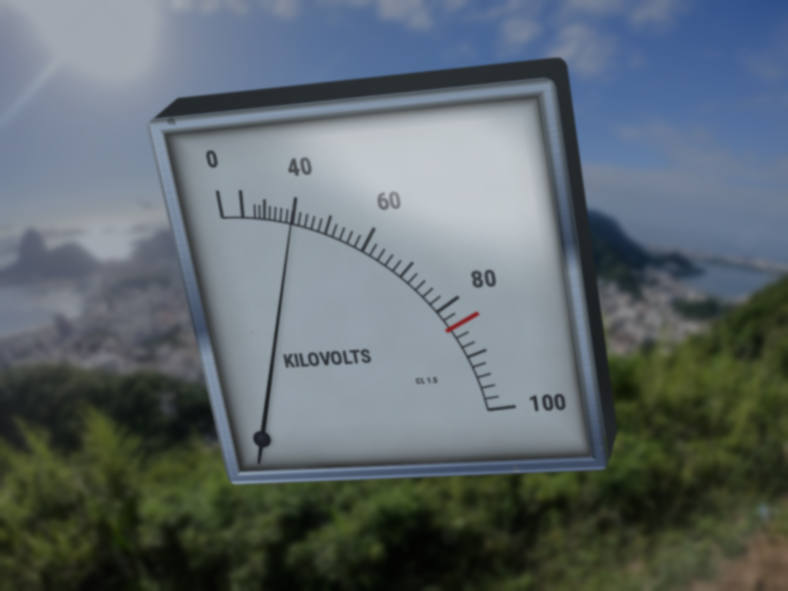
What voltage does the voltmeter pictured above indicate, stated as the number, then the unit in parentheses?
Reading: 40 (kV)
